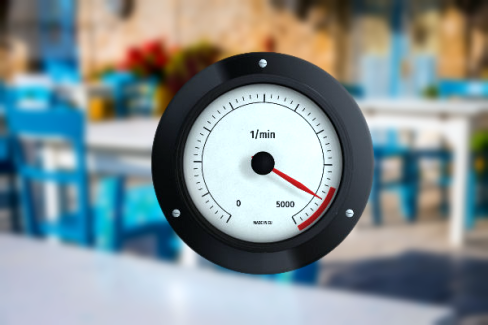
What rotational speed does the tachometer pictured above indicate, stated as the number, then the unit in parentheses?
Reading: 4500 (rpm)
